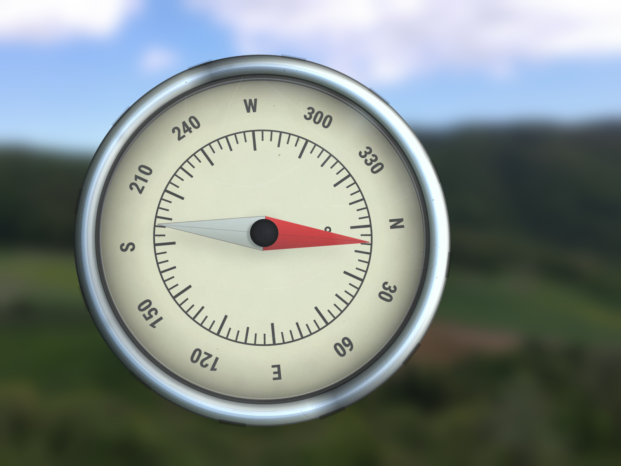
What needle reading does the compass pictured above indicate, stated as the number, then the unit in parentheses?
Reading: 10 (°)
